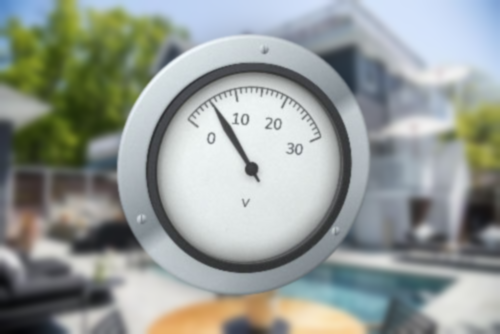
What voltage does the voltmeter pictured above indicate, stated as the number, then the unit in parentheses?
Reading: 5 (V)
